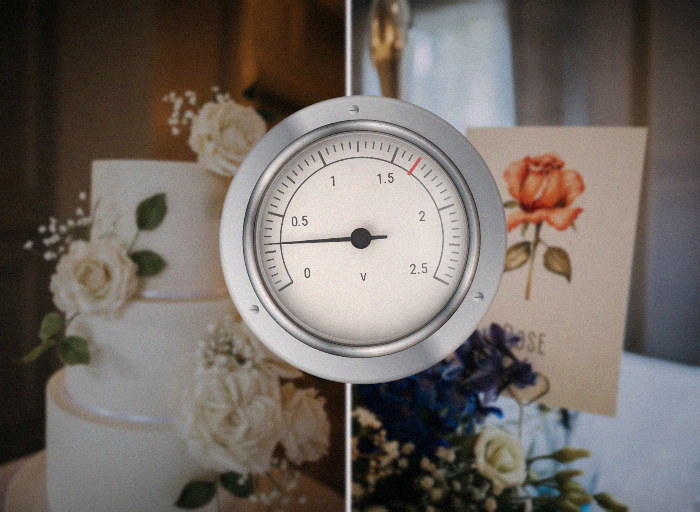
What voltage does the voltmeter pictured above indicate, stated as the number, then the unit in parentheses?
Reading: 0.3 (V)
